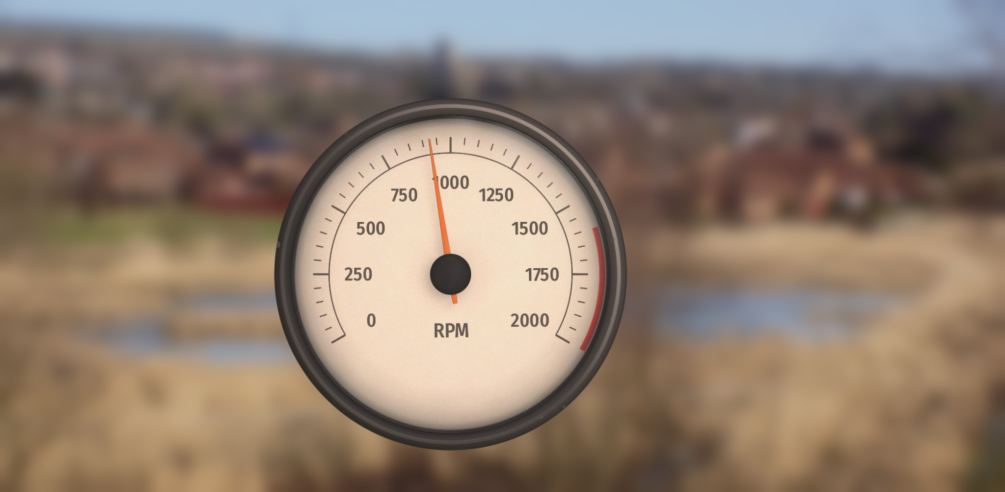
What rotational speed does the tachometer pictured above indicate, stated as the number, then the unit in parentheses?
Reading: 925 (rpm)
